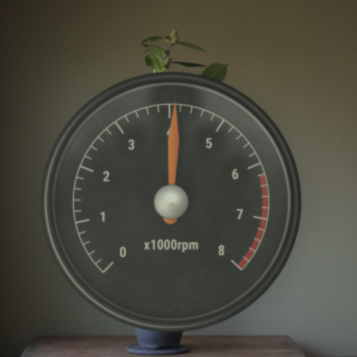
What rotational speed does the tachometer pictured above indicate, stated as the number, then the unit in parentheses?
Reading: 4100 (rpm)
